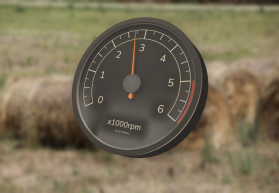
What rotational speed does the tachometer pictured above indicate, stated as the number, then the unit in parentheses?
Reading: 2750 (rpm)
